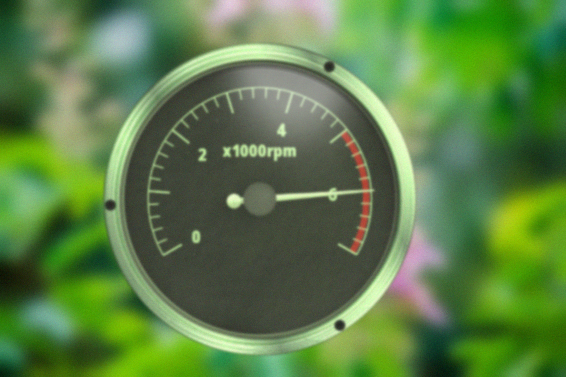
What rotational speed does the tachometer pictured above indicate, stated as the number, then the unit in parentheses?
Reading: 6000 (rpm)
